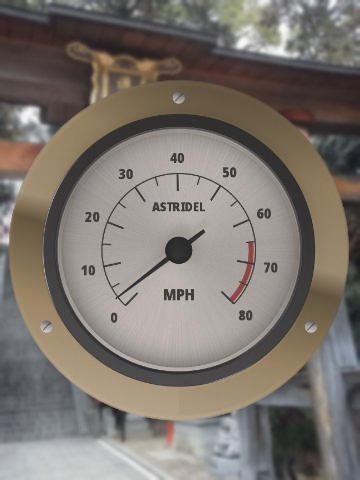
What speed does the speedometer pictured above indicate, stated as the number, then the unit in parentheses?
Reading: 2.5 (mph)
